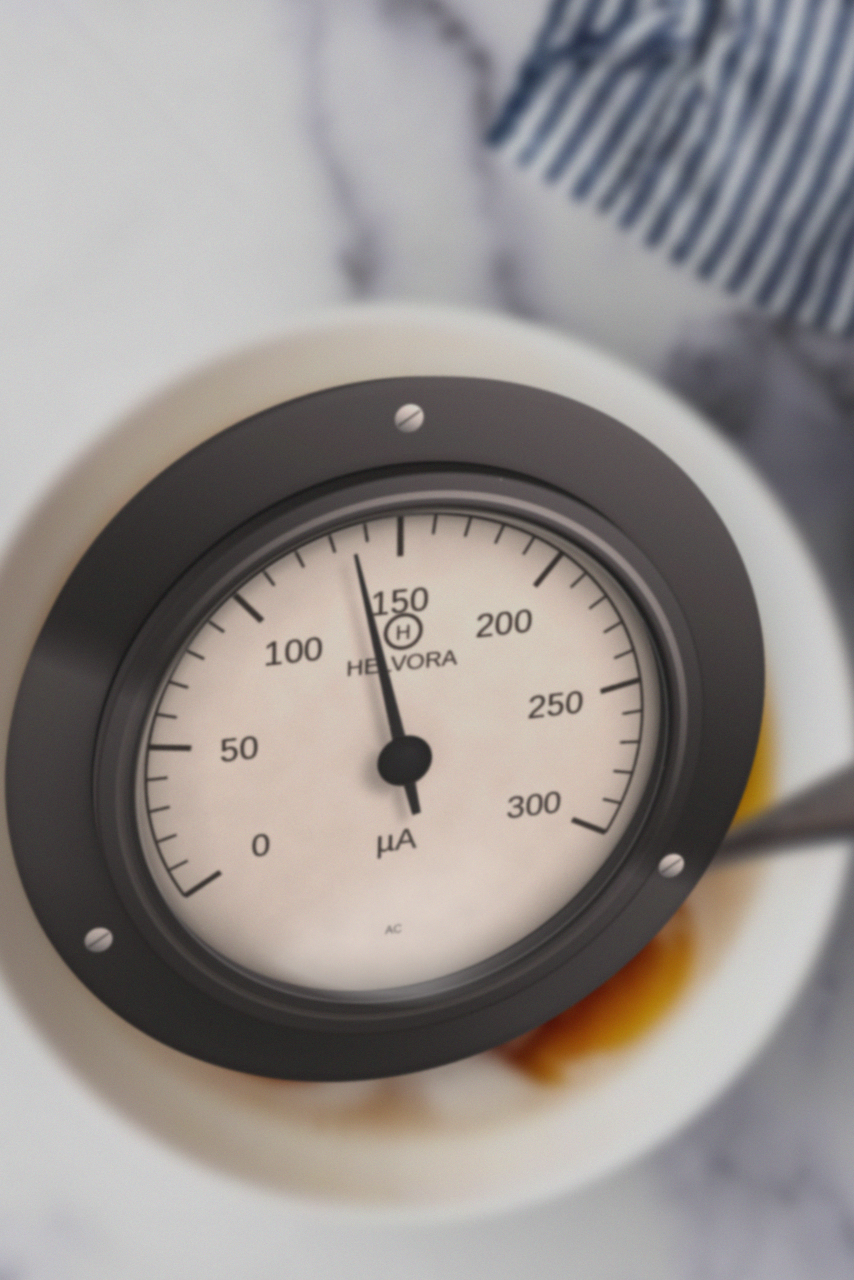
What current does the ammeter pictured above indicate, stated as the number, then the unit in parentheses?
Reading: 135 (µA)
